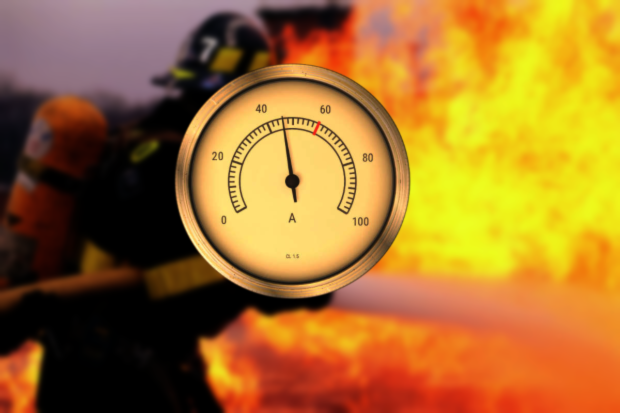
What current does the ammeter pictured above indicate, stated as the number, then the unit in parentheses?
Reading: 46 (A)
